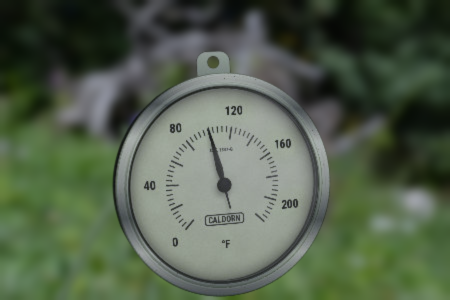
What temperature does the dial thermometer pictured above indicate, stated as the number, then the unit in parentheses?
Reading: 100 (°F)
